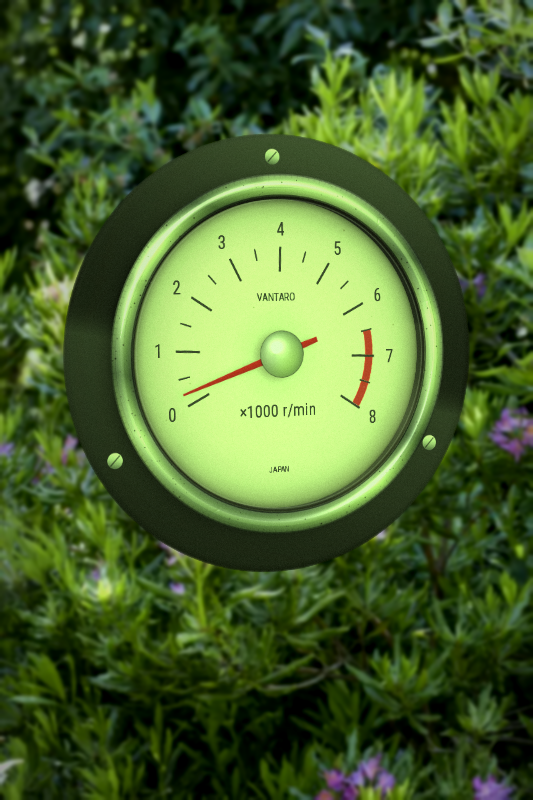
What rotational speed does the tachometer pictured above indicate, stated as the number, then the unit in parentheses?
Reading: 250 (rpm)
